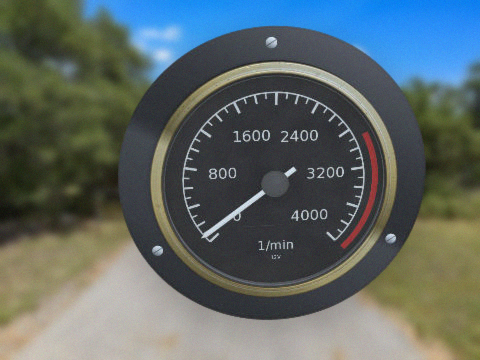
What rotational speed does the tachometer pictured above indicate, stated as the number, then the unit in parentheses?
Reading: 100 (rpm)
